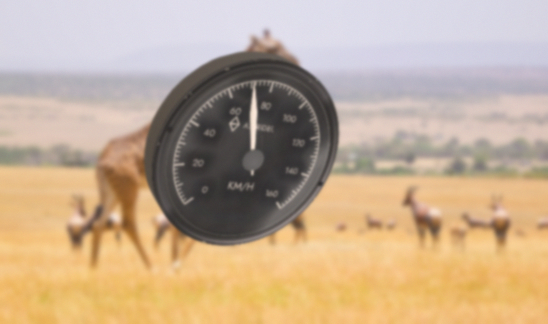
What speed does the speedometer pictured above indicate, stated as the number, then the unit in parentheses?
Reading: 70 (km/h)
